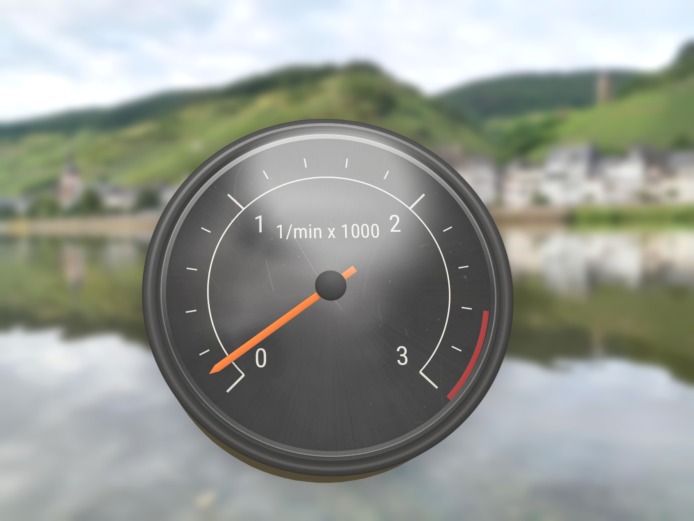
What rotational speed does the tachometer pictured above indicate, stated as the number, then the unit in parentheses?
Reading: 100 (rpm)
